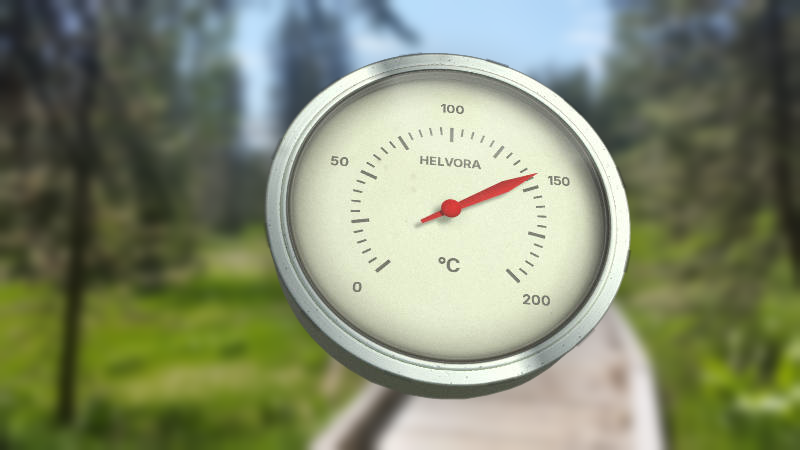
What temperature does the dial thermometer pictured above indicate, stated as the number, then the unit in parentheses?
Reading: 145 (°C)
